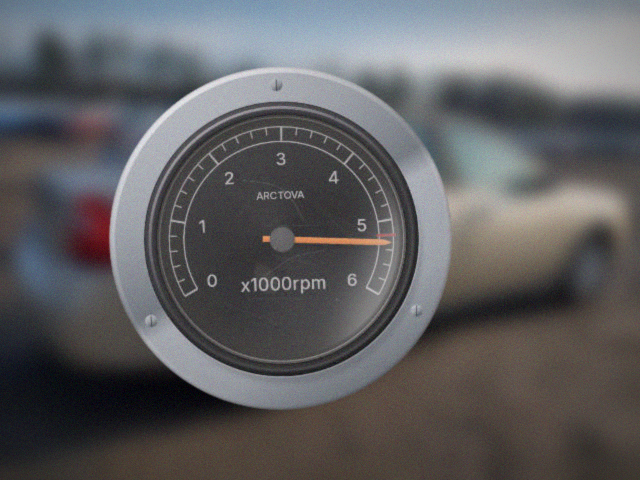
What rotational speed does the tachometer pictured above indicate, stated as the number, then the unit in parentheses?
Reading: 5300 (rpm)
